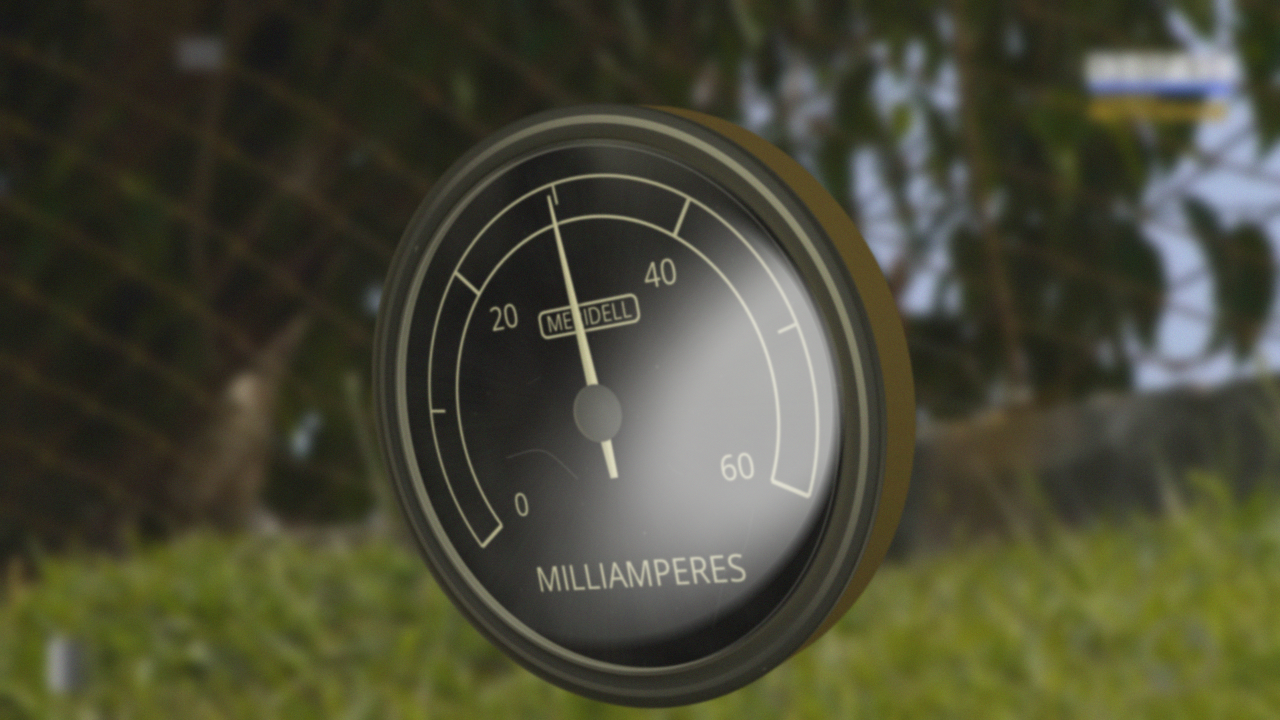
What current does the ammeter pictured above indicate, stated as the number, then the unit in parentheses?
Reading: 30 (mA)
